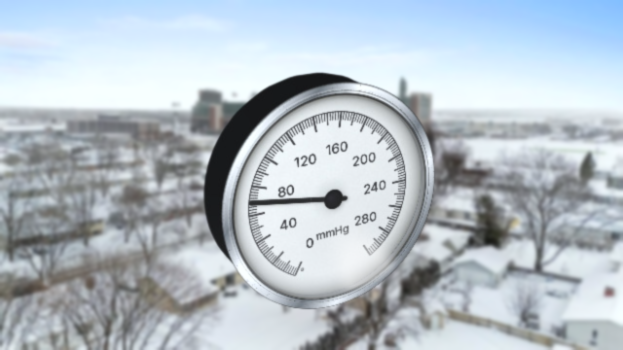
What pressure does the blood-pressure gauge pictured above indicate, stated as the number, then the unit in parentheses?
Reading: 70 (mmHg)
